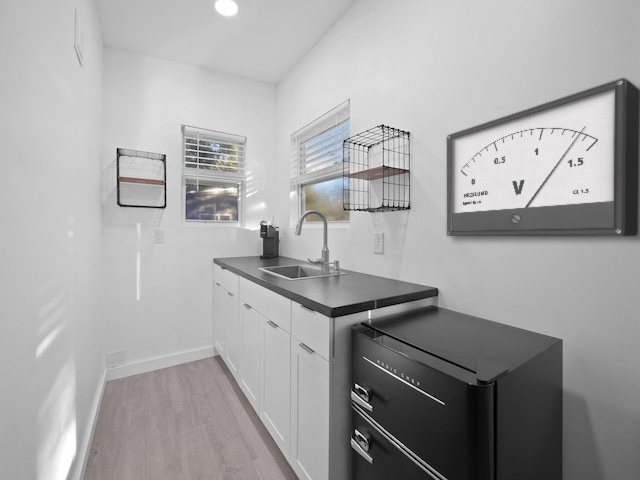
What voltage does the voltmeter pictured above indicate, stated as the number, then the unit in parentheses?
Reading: 1.35 (V)
